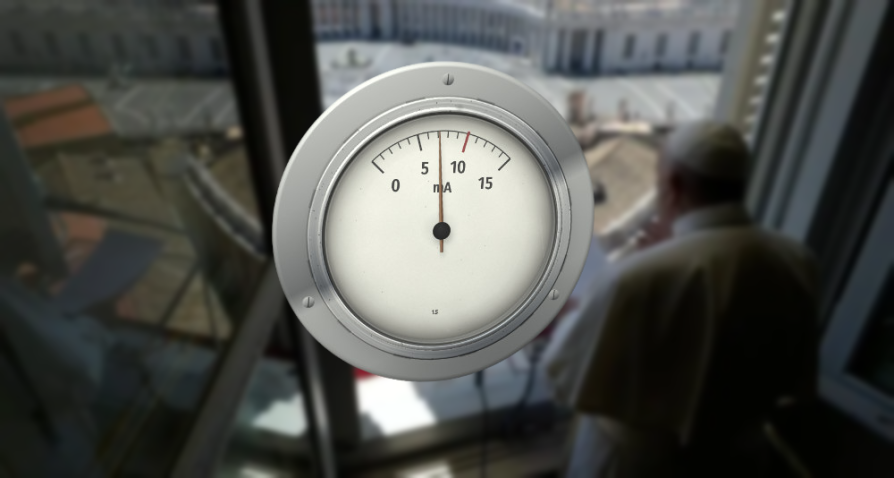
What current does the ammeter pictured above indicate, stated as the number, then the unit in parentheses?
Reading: 7 (mA)
